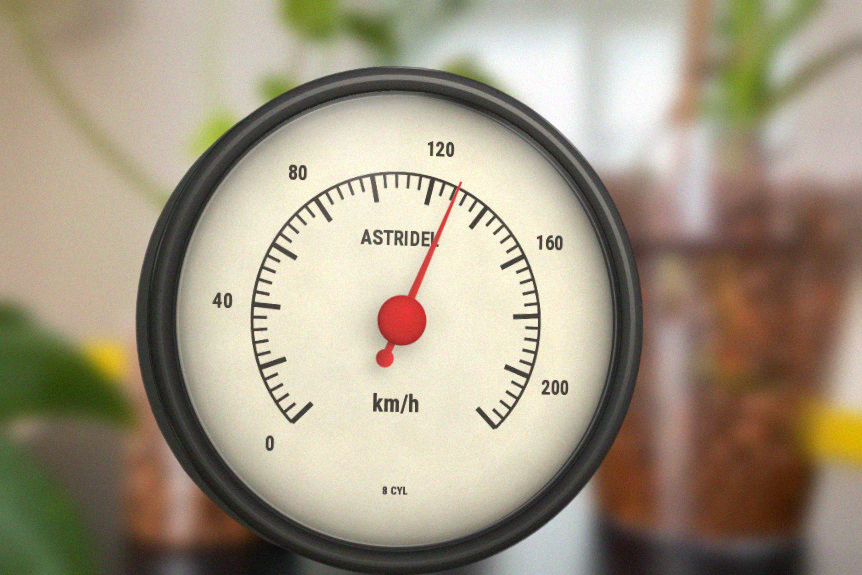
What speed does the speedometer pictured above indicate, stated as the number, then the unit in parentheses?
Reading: 128 (km/h)
